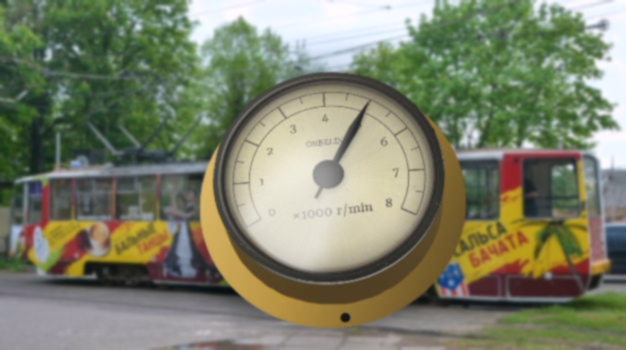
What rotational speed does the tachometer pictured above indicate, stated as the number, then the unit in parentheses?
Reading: 5000 (rpm)
